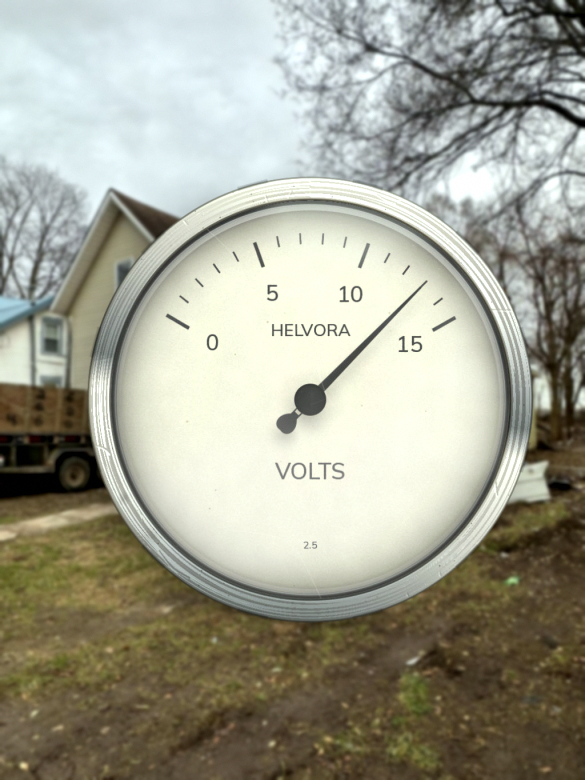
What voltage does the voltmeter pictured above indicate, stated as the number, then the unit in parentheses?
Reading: 13 (V)
